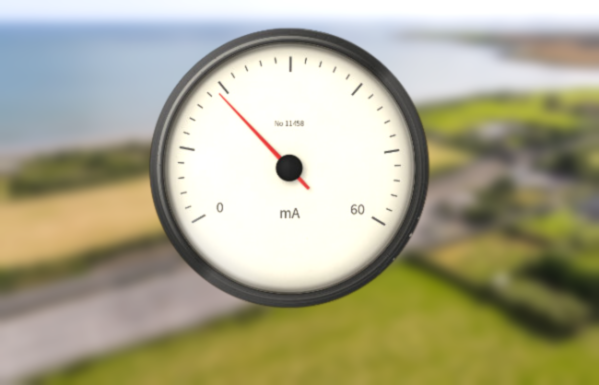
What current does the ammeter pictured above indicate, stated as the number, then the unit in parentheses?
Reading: 19 (mA)
